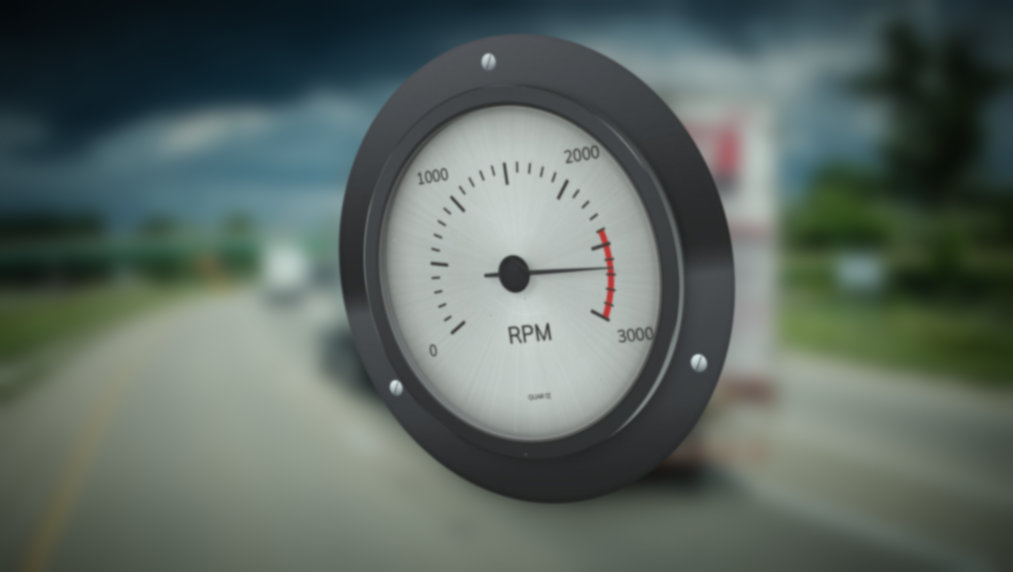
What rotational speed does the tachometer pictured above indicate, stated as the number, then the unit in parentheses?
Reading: 2650 (rpm)
